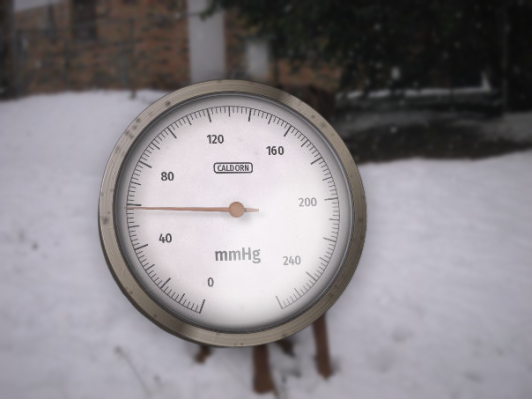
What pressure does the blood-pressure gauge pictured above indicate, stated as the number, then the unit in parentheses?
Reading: 58 (mmHg)
